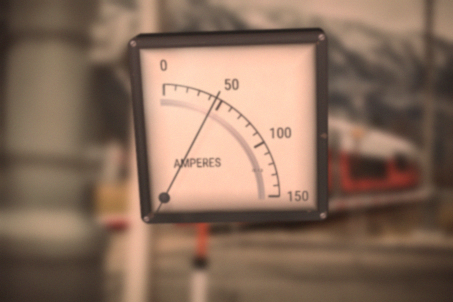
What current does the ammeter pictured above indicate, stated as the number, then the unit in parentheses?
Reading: 45 (A)
